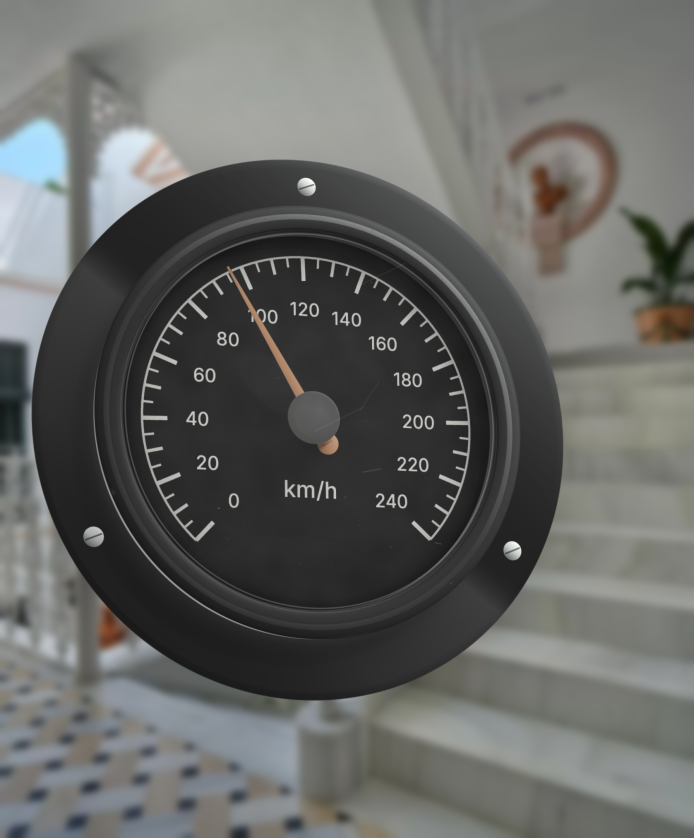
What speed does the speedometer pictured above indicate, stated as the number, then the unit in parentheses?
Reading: 95 (km/h)
